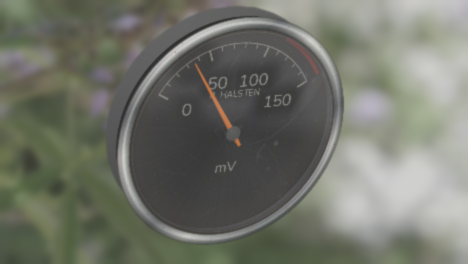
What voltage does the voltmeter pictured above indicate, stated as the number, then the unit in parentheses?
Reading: 35 (mV)
